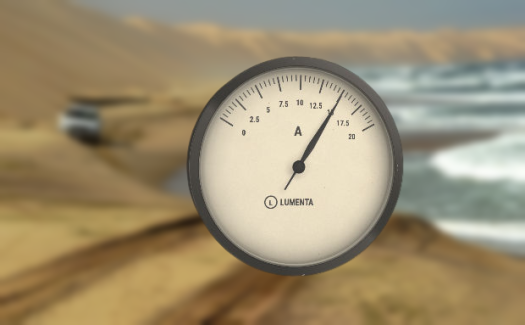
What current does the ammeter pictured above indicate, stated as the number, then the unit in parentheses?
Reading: 15 (A)
